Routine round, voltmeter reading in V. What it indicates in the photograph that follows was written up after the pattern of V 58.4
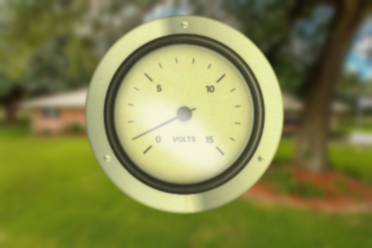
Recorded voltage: V 1
